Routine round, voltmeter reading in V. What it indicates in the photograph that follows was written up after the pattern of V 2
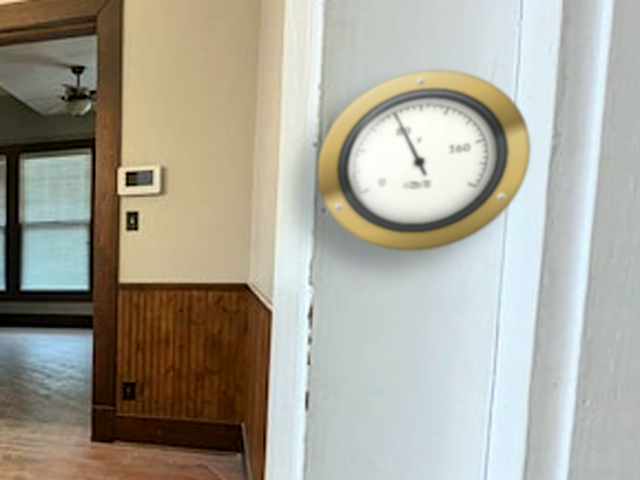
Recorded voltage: V 80
